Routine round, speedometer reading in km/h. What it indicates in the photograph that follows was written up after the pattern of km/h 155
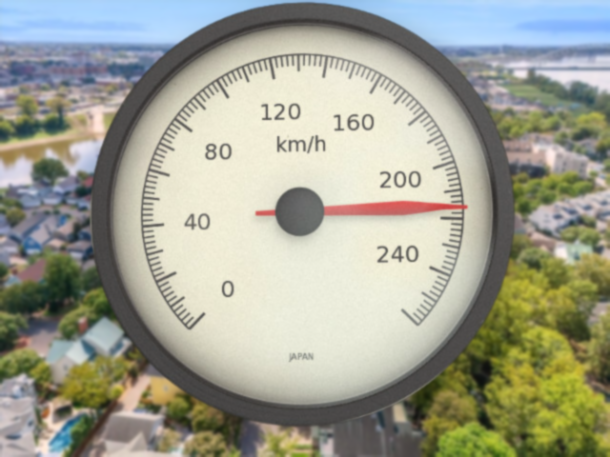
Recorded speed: km/h 216
